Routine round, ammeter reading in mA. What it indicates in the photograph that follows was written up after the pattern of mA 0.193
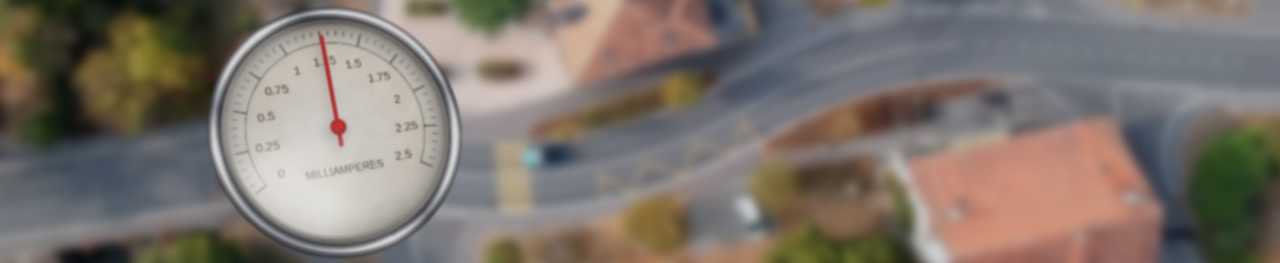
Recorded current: mA 1.25
